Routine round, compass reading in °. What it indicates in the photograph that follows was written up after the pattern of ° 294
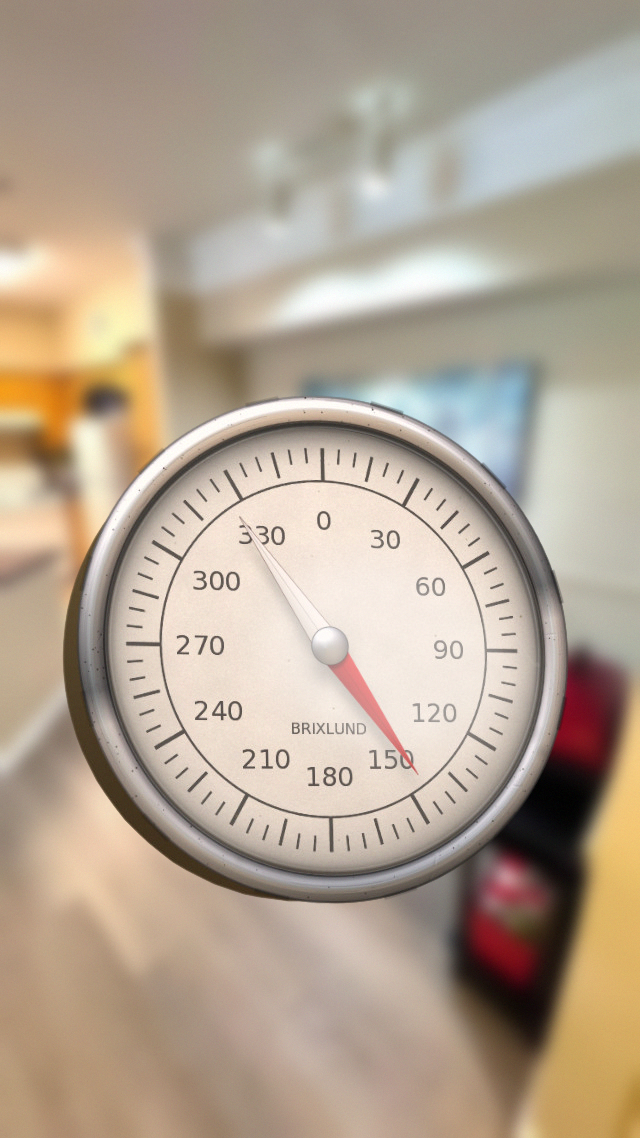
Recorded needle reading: ° 145
